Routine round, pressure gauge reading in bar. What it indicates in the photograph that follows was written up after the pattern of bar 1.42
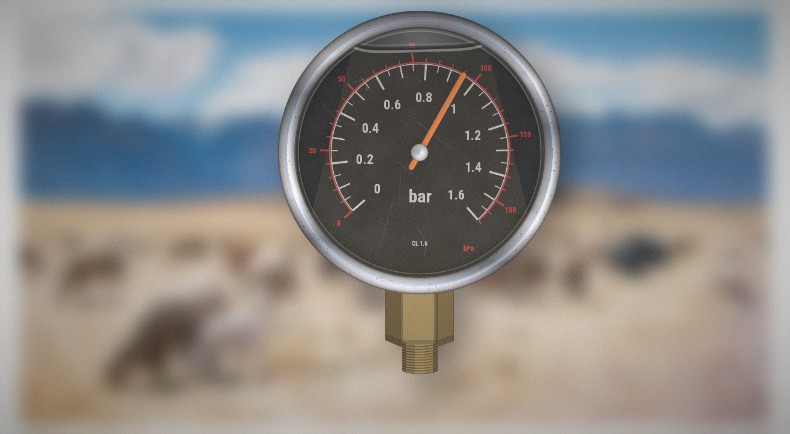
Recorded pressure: bar 0.95
